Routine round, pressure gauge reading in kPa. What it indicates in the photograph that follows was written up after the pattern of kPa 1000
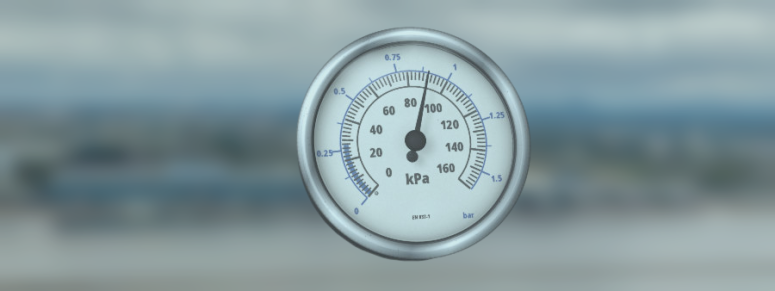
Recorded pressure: kPa 90
